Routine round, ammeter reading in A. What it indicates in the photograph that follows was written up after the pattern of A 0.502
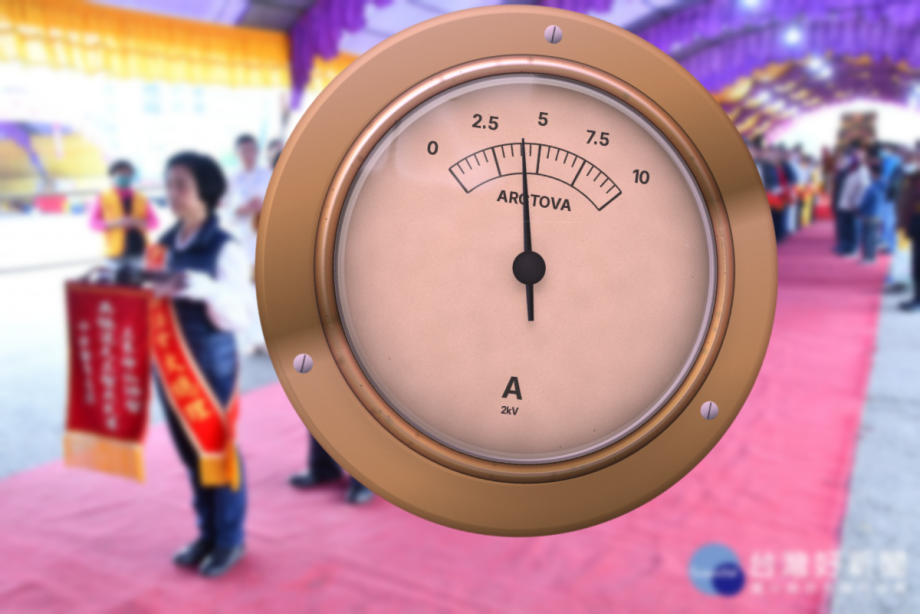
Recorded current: A 4
